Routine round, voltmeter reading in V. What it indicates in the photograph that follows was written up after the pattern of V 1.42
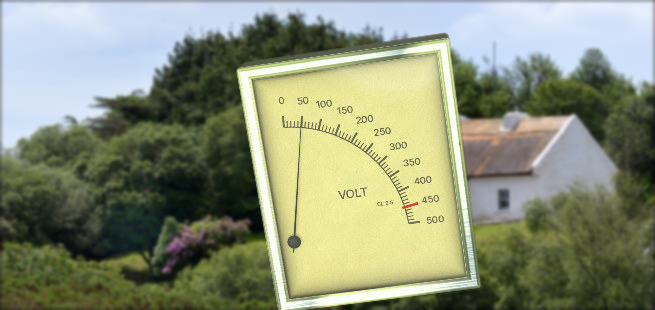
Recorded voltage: V 50
